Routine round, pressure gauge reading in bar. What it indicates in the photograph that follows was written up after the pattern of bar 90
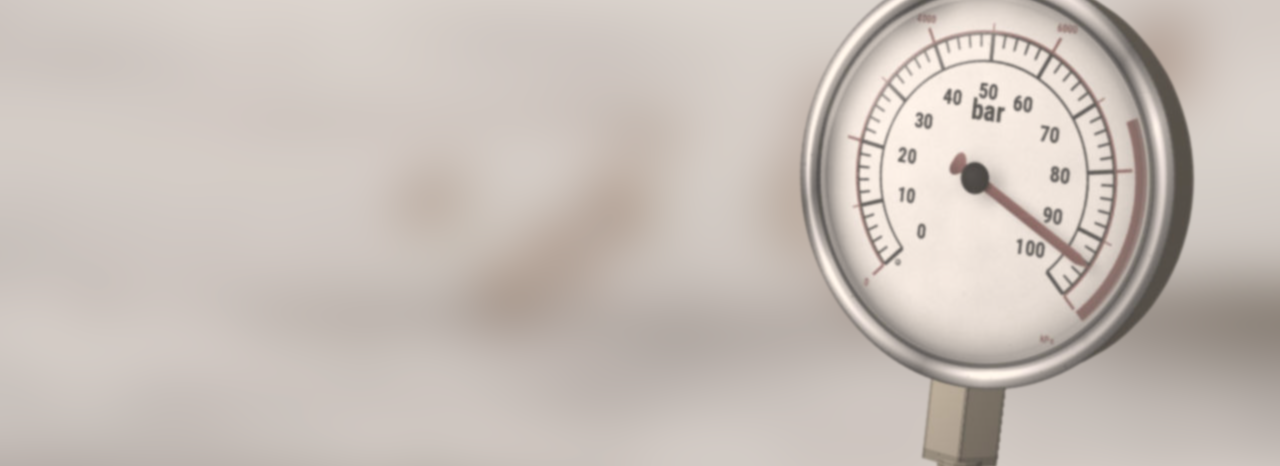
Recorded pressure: bar 94
